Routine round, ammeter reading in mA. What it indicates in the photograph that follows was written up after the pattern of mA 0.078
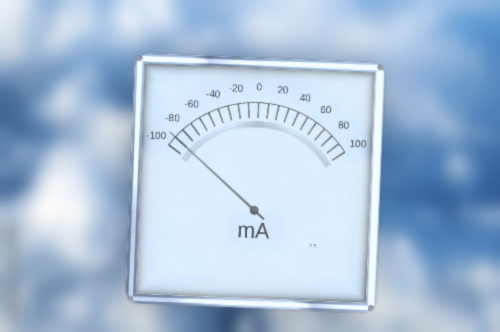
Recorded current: mA -90
